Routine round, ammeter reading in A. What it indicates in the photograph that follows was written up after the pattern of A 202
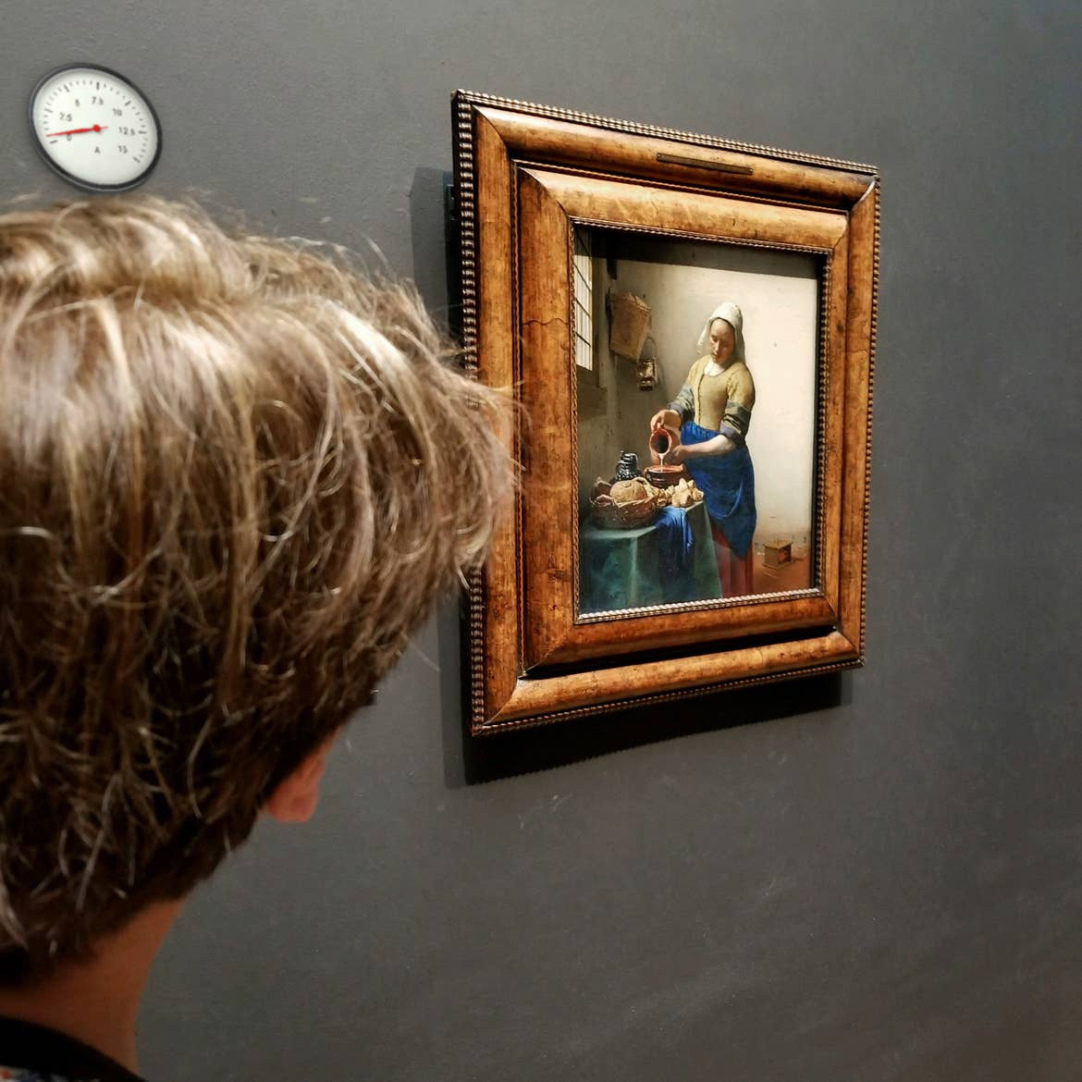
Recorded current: A 0.5
